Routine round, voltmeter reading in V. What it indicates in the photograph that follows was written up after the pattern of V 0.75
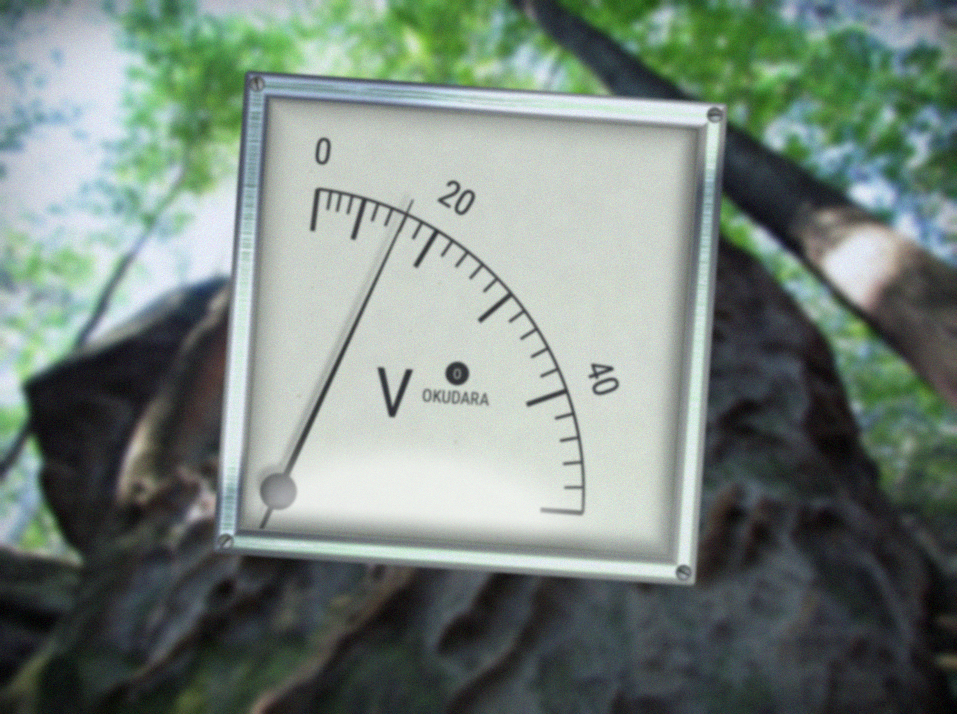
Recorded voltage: V 16
